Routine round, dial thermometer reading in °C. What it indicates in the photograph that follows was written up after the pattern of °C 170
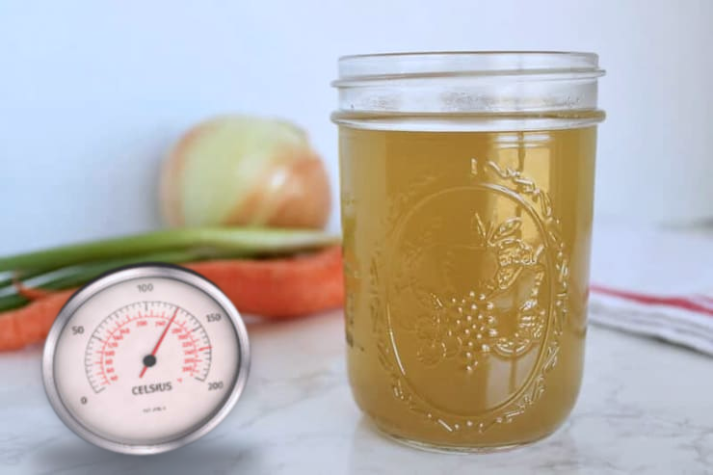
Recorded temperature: °C 125
